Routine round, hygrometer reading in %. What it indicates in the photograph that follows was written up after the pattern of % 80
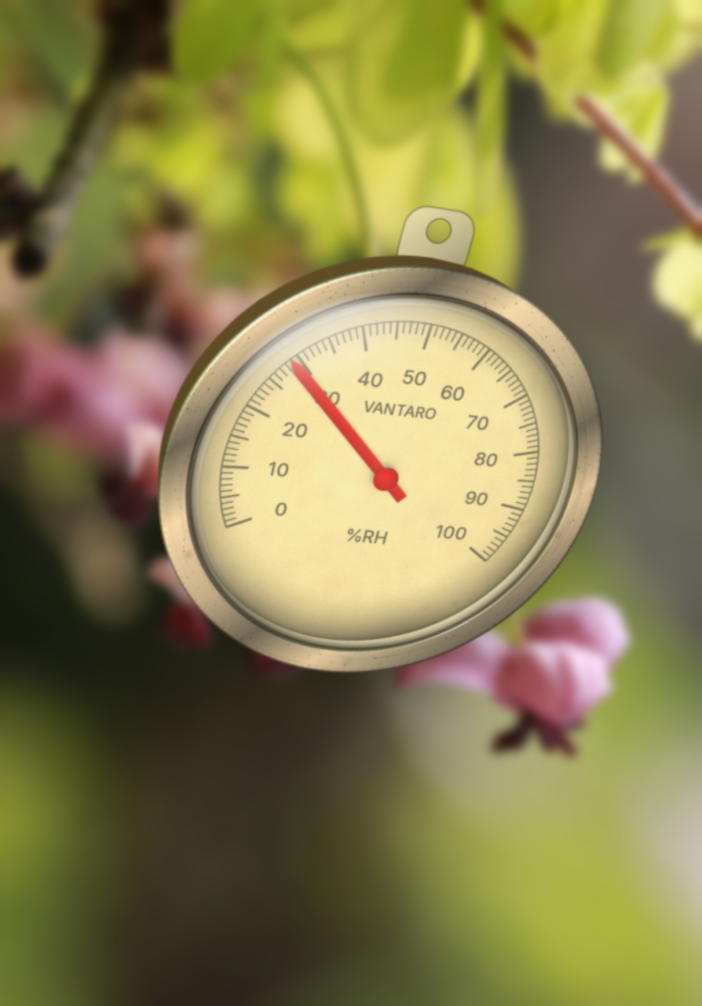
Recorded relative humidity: % 29
